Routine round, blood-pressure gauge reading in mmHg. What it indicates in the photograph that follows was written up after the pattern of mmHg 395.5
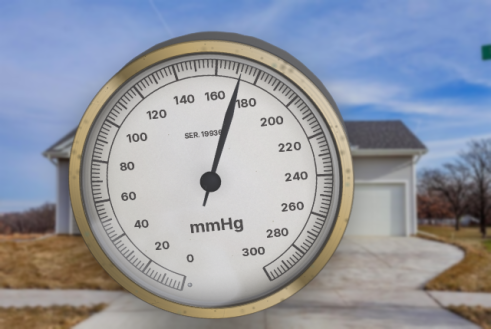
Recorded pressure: mmHg 172
